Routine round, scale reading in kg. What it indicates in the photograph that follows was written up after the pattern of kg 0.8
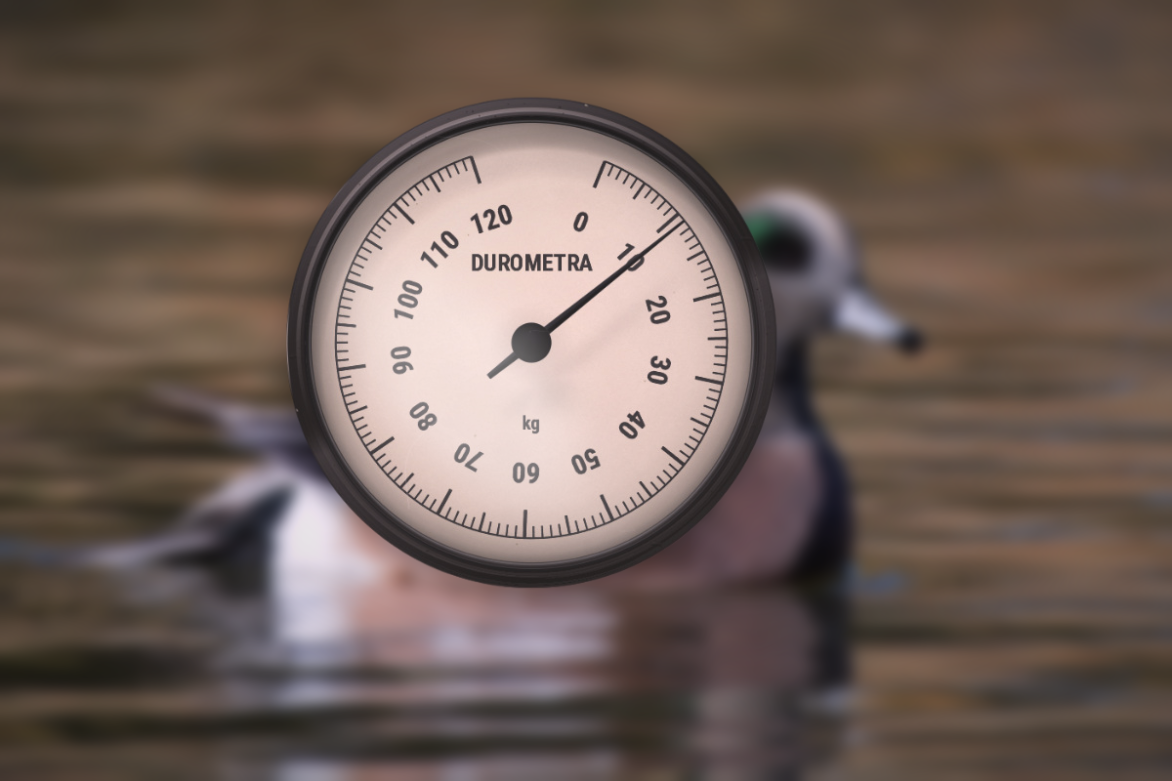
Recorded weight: kg 11
